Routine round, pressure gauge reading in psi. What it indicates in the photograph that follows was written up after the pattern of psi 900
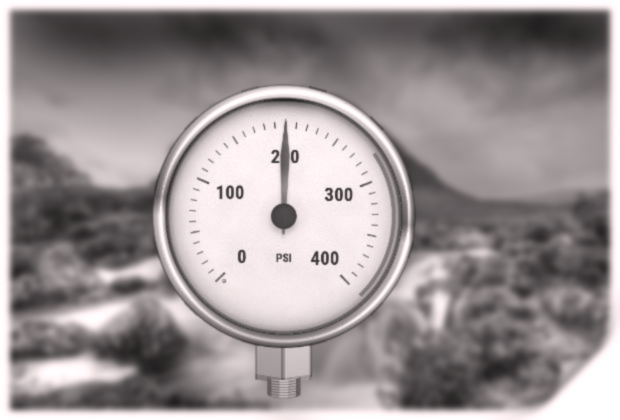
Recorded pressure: psi 200
